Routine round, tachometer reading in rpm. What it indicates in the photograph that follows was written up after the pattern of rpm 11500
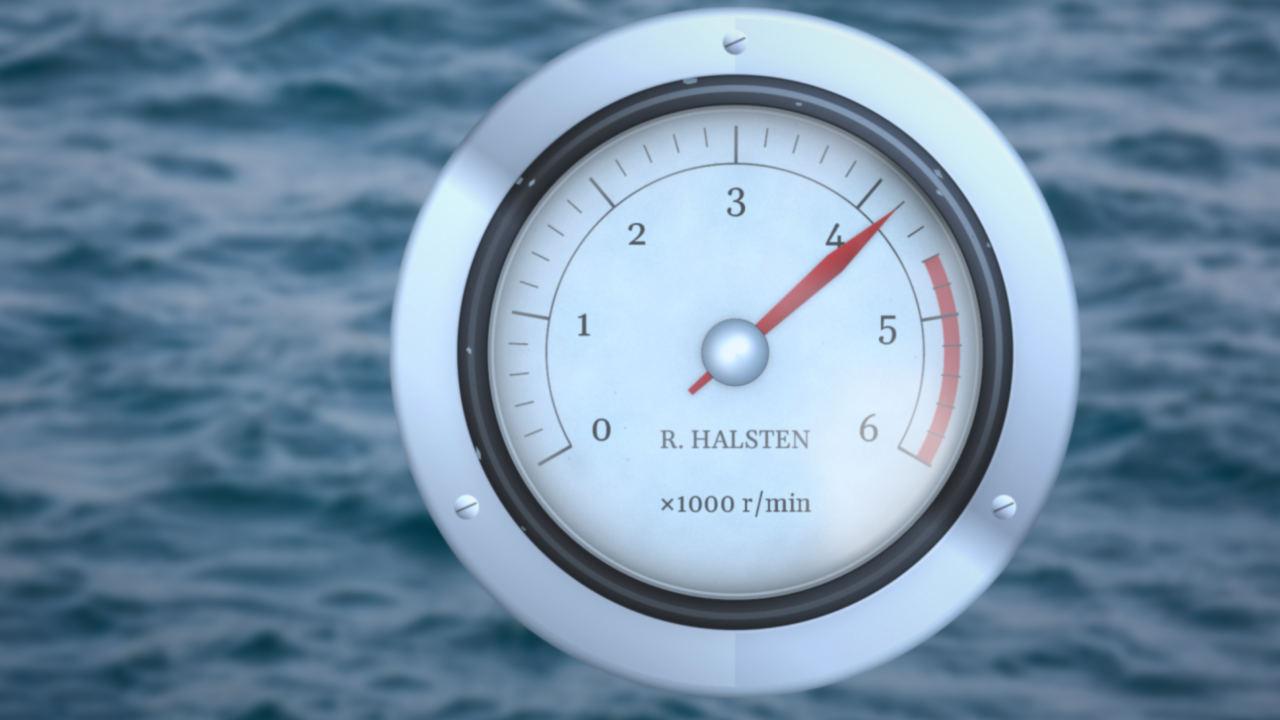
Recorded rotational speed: rpm 4200
